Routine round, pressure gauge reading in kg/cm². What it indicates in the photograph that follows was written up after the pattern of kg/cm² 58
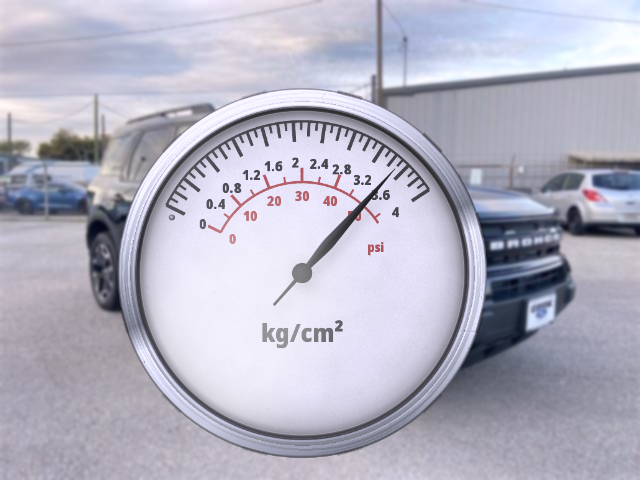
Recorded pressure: kg/cm² 3.5
